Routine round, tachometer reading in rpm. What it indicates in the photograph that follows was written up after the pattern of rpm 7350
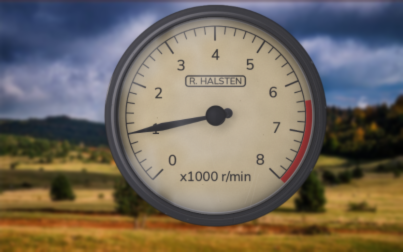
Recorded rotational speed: rpm 1000
